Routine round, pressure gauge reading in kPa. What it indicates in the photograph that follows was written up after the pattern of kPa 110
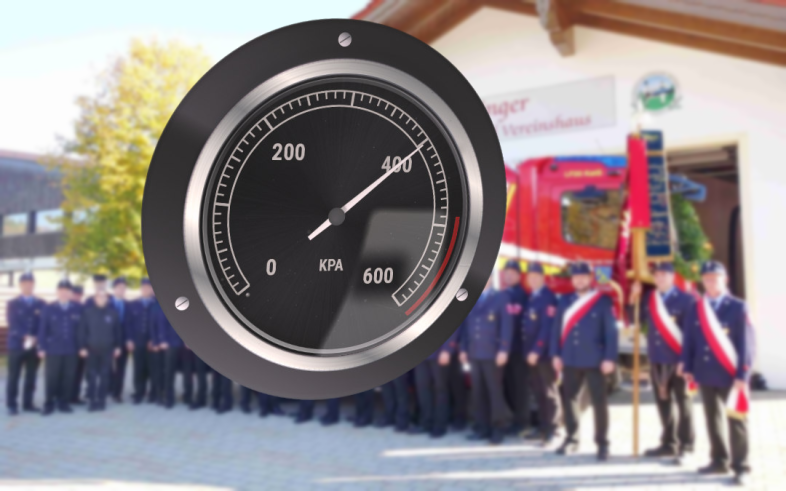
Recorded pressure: kPa 400
